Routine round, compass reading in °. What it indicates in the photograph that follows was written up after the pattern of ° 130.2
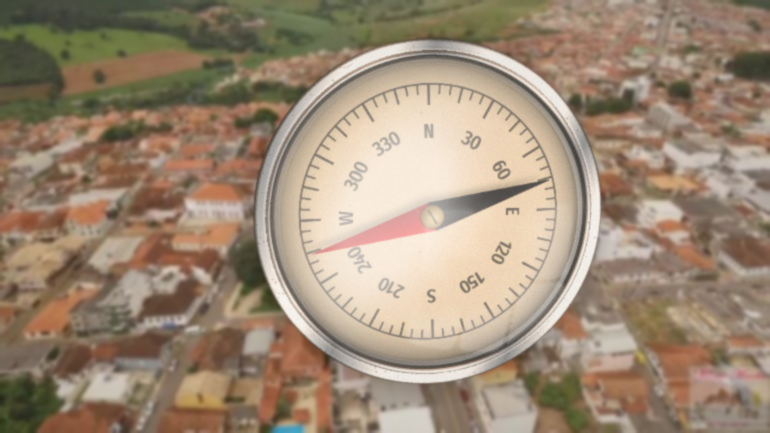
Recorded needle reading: ° 255
